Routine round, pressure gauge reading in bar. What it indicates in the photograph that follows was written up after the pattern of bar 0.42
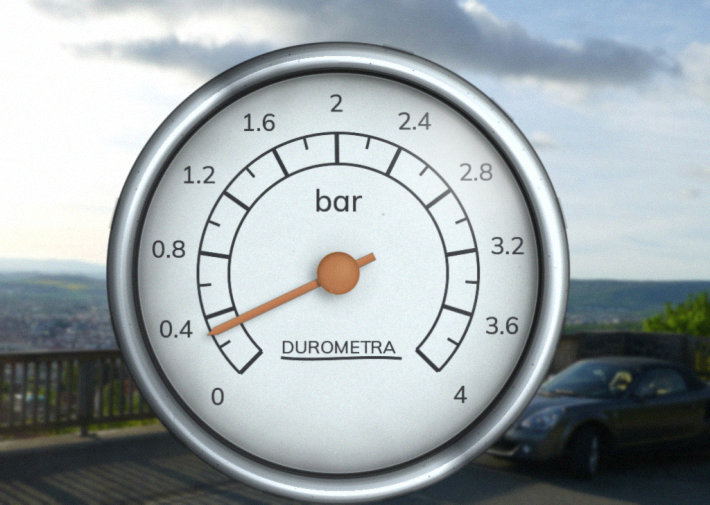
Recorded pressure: bar 0.3
